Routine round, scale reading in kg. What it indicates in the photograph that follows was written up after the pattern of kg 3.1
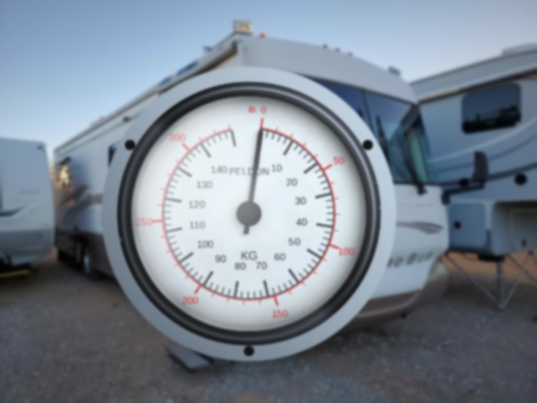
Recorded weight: kg 0
